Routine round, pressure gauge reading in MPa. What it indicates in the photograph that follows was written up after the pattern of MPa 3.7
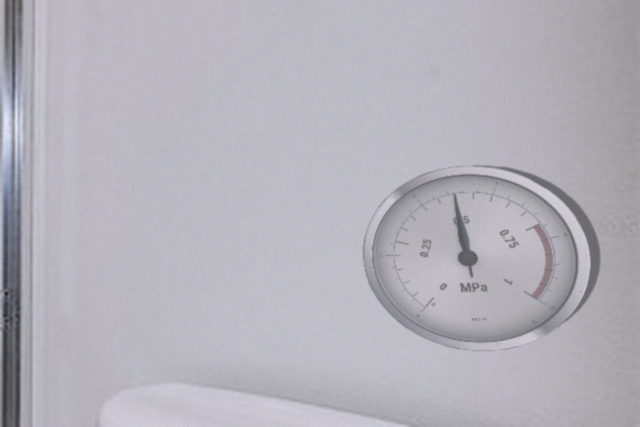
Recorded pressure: MPa 0.5
